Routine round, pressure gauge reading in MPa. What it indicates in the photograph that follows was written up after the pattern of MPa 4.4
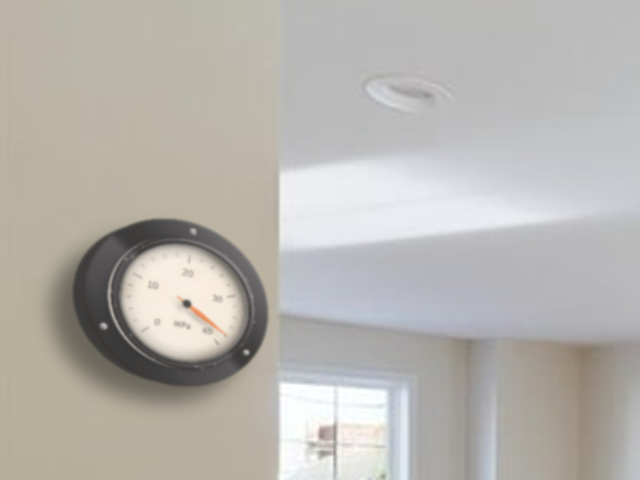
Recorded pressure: MPa 38
